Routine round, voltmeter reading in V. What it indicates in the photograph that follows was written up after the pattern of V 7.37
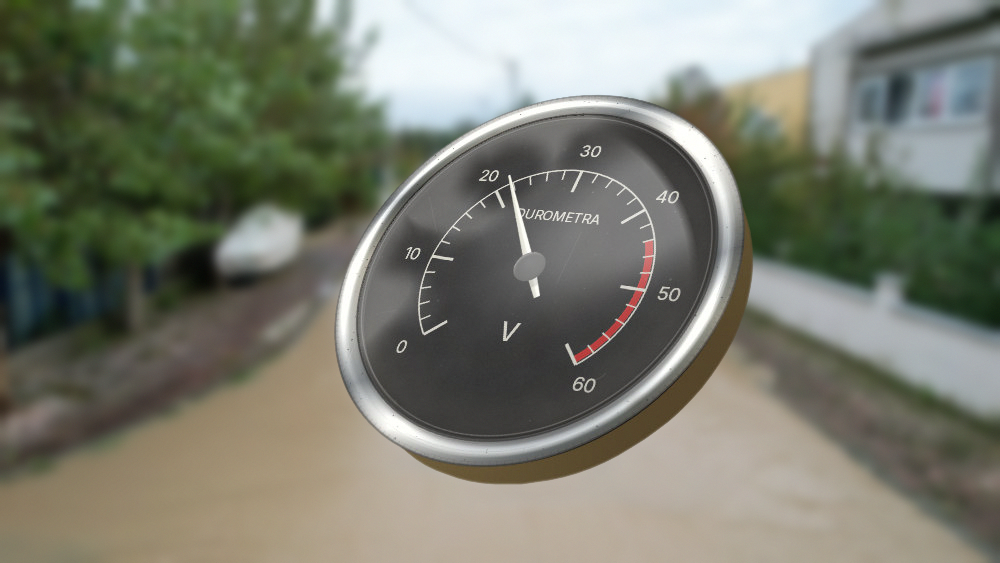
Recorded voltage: V 22
